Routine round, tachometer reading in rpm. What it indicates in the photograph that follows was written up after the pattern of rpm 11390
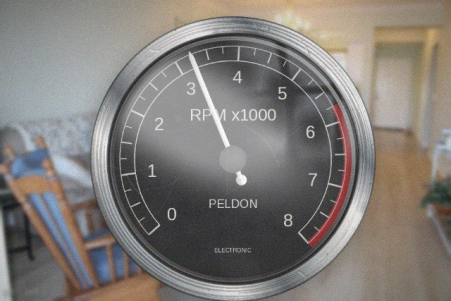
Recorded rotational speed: rpm 3250
